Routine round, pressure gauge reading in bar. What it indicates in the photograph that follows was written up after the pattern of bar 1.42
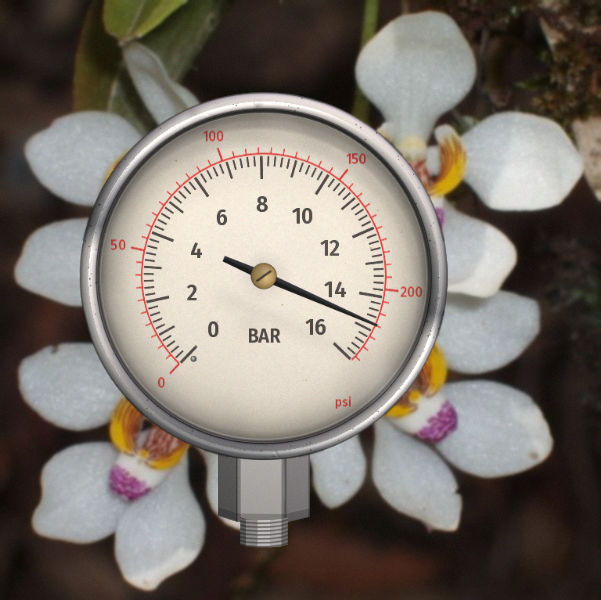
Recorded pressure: bar 14.8
